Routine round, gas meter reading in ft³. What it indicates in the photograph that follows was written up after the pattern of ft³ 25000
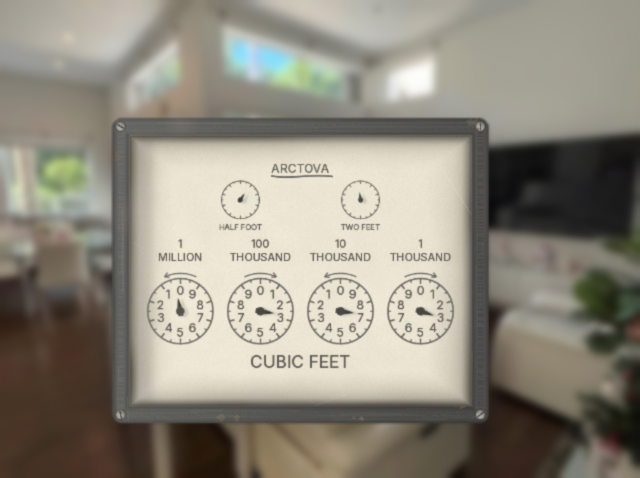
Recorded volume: ft³ 27300
